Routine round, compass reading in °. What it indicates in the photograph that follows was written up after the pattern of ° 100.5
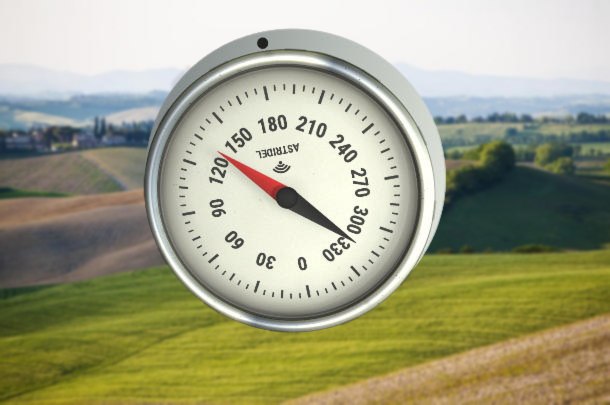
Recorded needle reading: ° 135
